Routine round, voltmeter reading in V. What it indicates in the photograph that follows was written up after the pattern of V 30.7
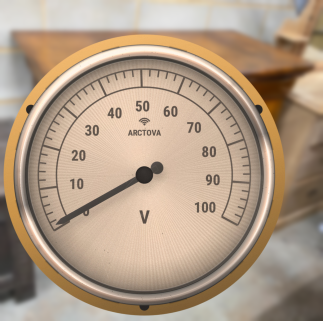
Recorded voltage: V 1
